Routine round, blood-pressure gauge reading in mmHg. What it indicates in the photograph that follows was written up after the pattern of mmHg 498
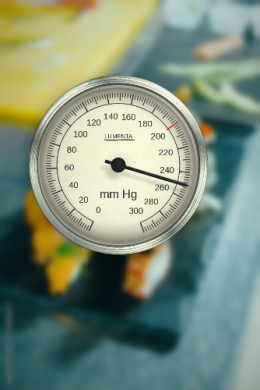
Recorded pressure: mmHg 250
